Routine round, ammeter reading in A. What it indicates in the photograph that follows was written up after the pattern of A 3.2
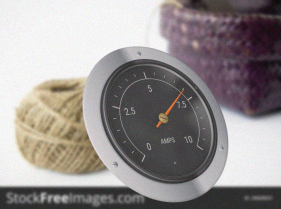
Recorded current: A 7
